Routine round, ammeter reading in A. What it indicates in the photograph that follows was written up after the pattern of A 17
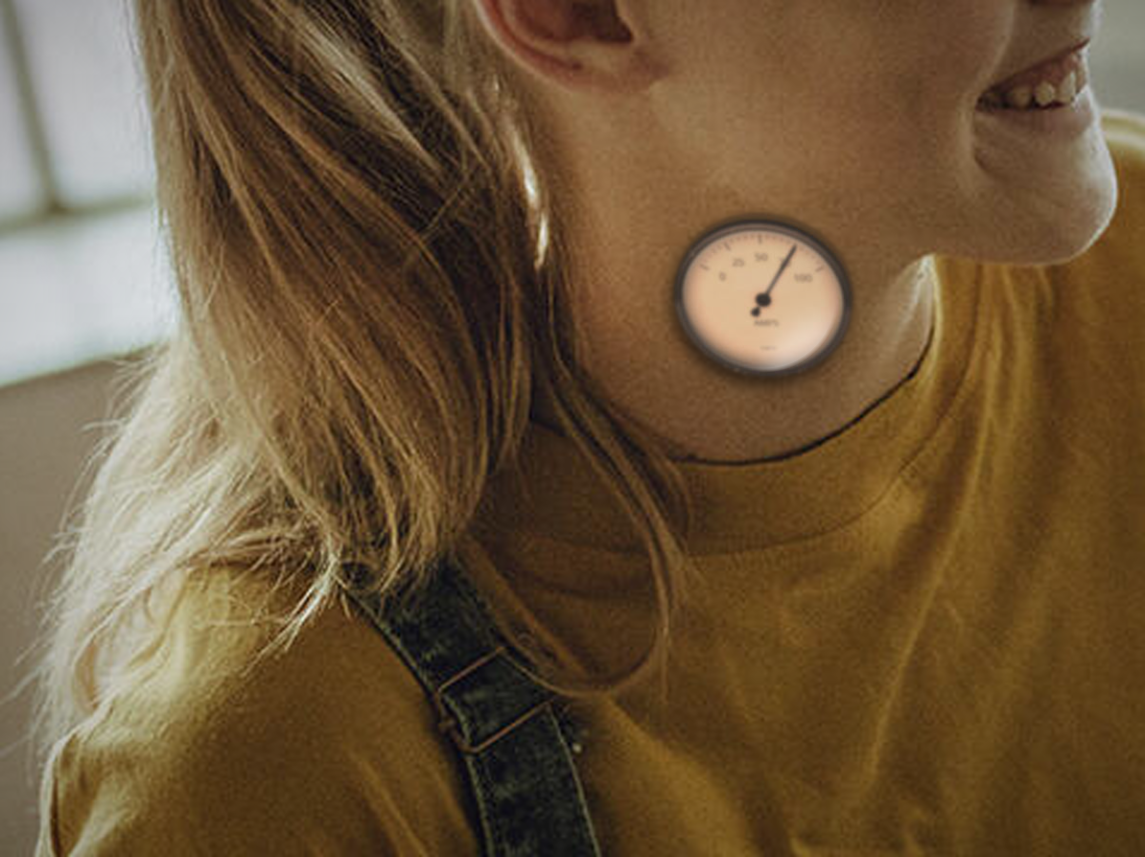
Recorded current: A 75
